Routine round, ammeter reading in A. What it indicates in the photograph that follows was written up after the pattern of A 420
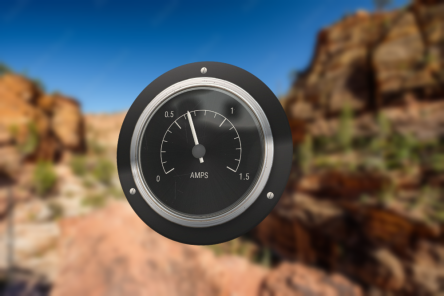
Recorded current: A 0.65
